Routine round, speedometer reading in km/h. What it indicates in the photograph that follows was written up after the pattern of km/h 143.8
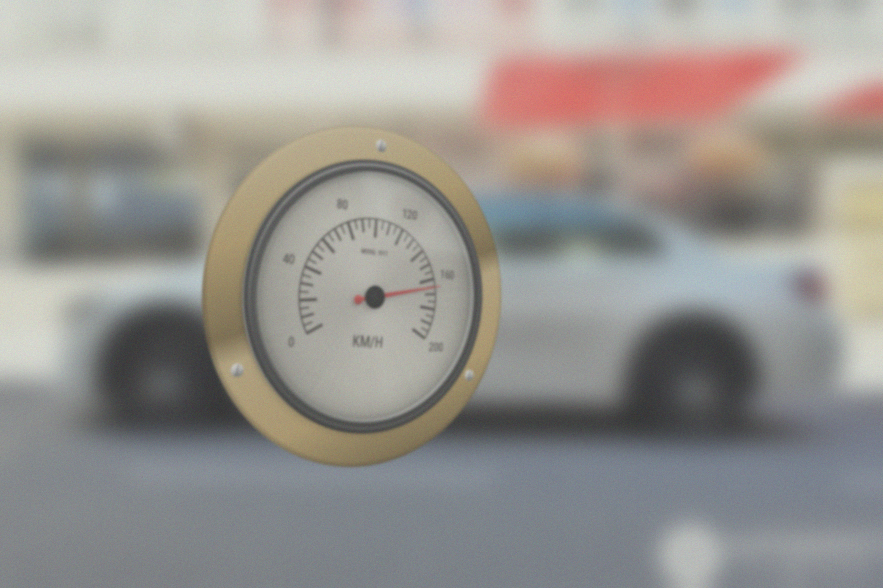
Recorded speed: km/h 165
